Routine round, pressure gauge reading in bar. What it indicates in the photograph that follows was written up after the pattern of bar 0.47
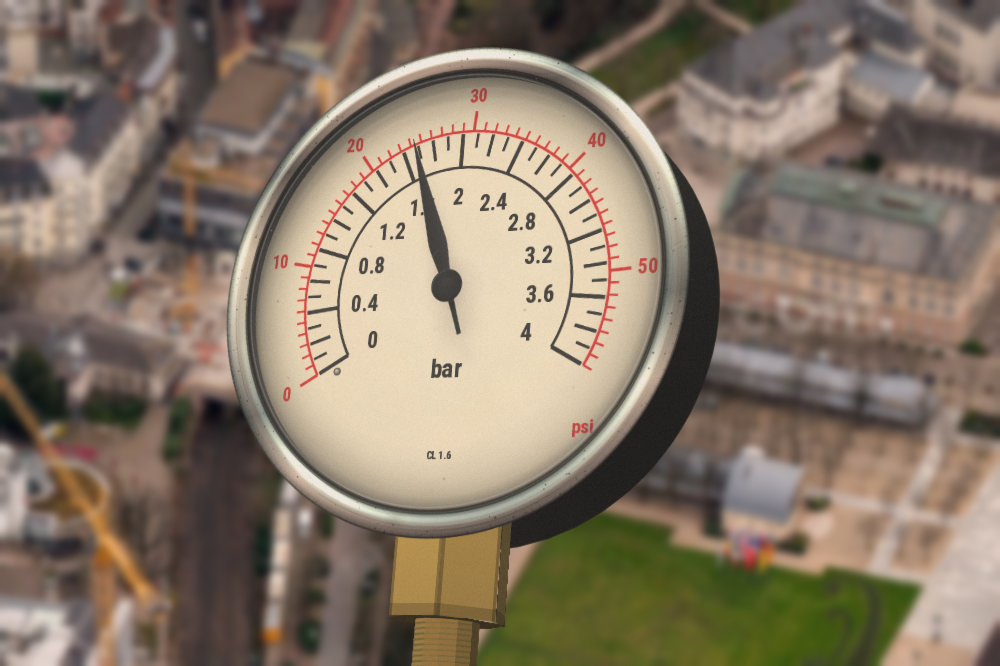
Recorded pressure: bar 1.7
